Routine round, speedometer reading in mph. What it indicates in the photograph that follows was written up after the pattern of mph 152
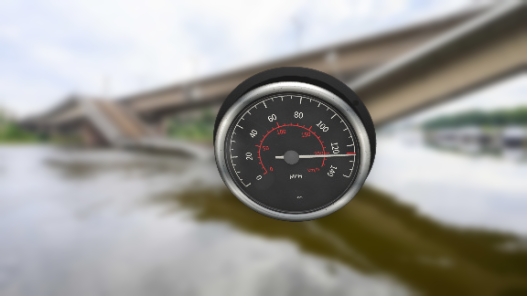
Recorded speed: mph 125
